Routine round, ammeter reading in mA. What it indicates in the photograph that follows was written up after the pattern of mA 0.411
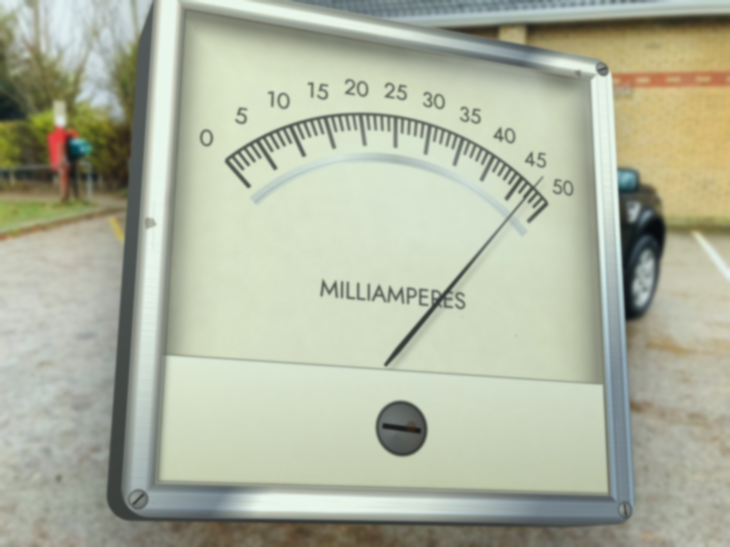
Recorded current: mA 47
